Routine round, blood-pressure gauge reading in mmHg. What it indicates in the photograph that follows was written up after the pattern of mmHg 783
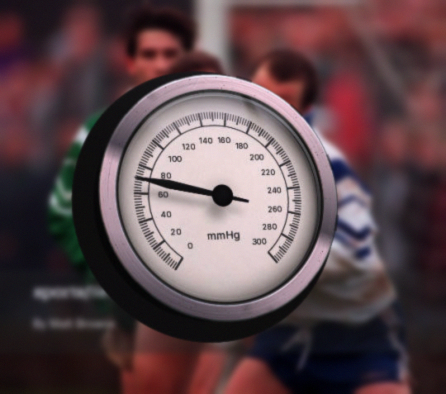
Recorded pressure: mmHg 70
